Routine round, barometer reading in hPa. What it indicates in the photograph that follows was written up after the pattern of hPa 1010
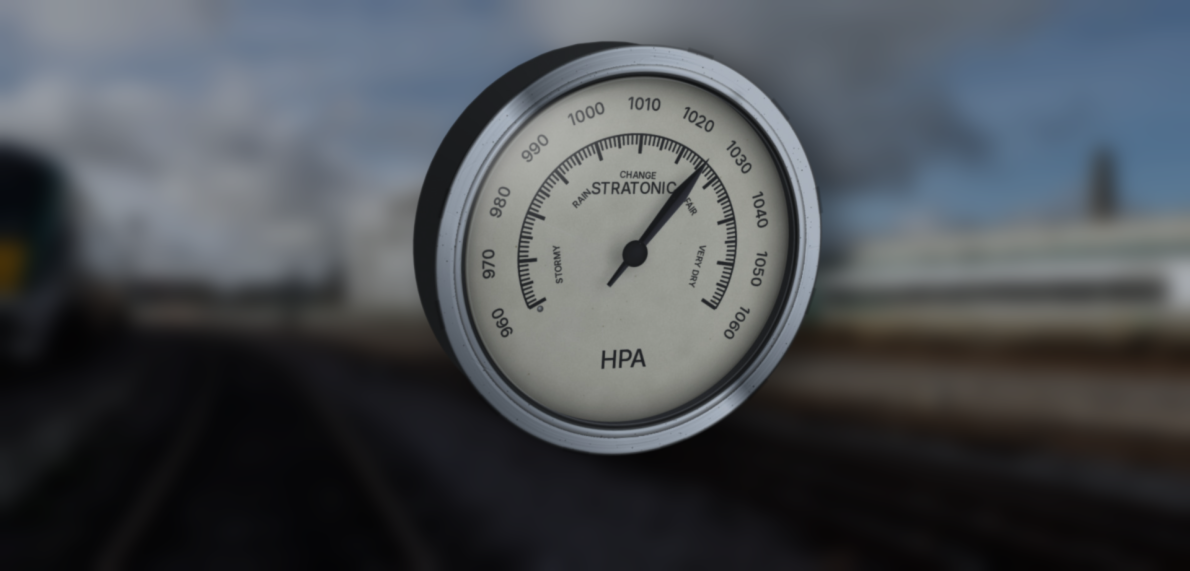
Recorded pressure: hPa 1025
